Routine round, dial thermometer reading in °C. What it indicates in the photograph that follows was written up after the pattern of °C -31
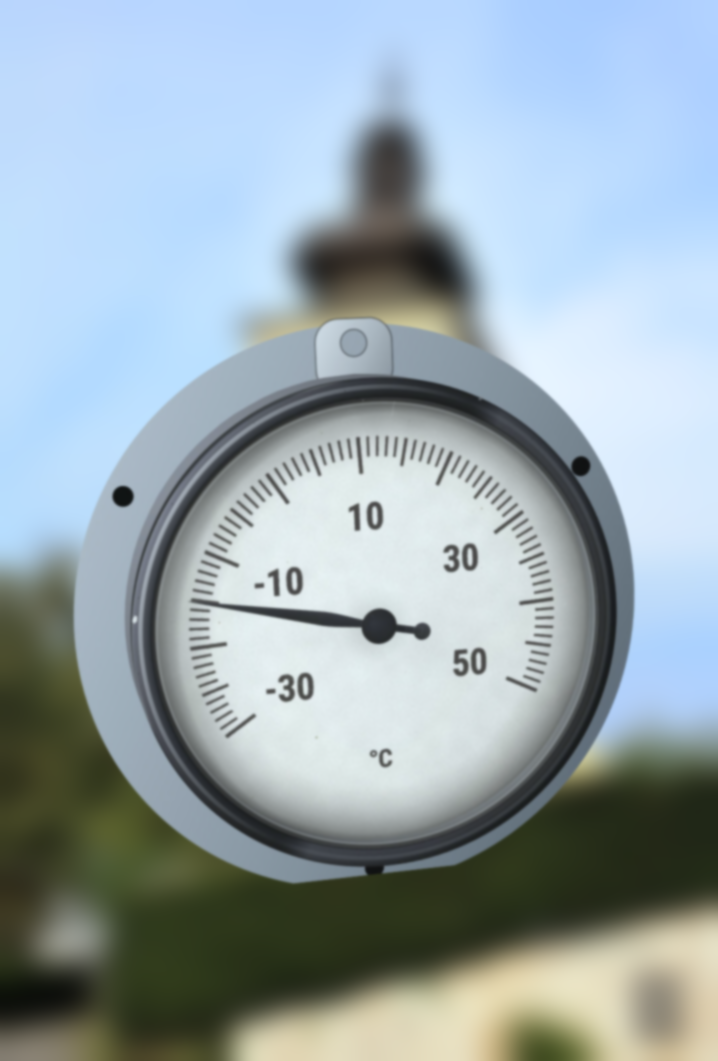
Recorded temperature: °C -15
